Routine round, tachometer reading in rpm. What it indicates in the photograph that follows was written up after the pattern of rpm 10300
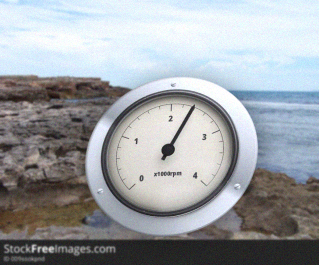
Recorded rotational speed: rpm 2400
